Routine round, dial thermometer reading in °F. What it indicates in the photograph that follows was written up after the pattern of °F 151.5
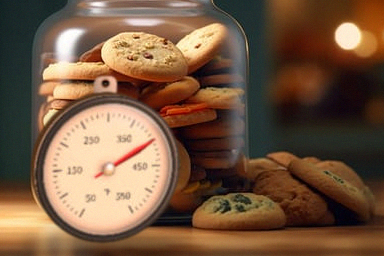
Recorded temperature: °F 400
